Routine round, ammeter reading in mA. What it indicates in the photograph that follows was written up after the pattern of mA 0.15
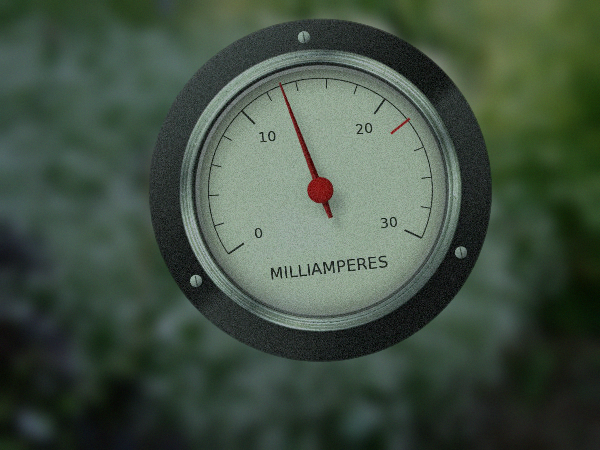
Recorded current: mA 13
